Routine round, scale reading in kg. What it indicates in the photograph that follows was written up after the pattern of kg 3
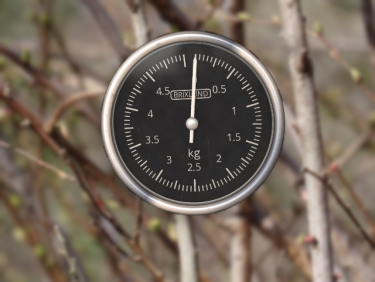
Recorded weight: kg 0
